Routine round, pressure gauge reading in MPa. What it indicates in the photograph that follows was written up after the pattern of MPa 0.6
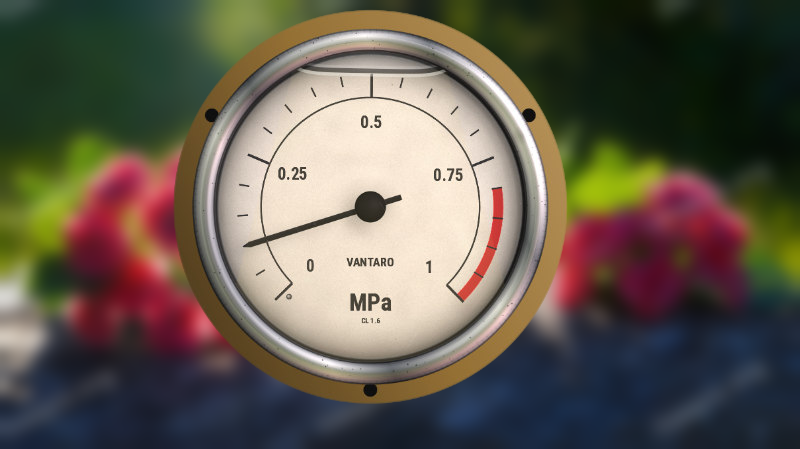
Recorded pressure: MPa 0.1
